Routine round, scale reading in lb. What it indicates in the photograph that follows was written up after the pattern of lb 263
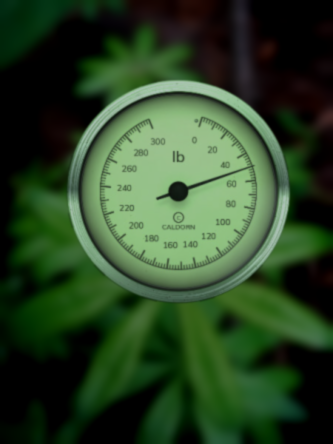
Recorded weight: lb 50
